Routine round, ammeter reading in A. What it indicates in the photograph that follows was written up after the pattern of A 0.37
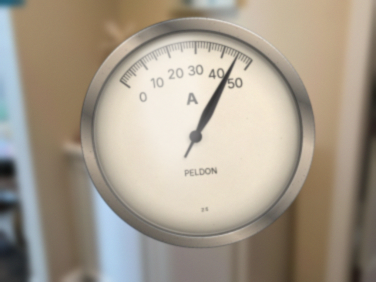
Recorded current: A 45
